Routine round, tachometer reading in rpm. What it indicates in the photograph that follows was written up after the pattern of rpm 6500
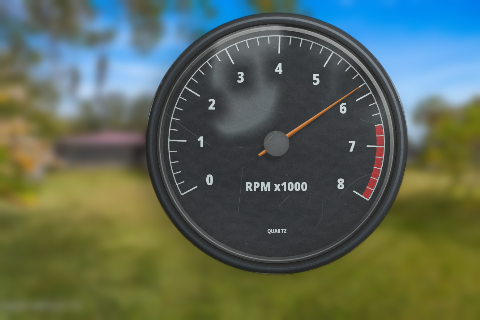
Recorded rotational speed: rpm 5800
